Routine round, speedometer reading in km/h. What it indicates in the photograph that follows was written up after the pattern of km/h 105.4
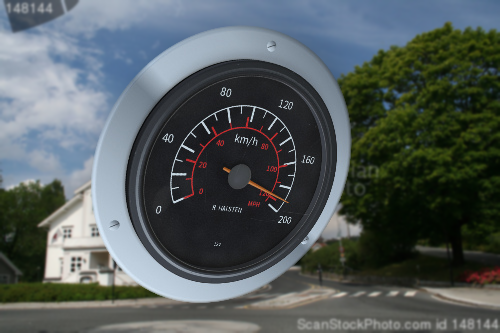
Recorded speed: km/h 190
